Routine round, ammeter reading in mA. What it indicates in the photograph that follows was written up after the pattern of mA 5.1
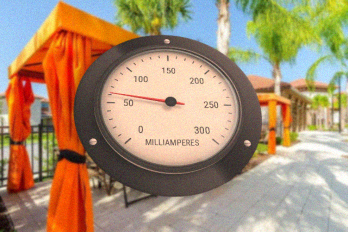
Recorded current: mA 60
